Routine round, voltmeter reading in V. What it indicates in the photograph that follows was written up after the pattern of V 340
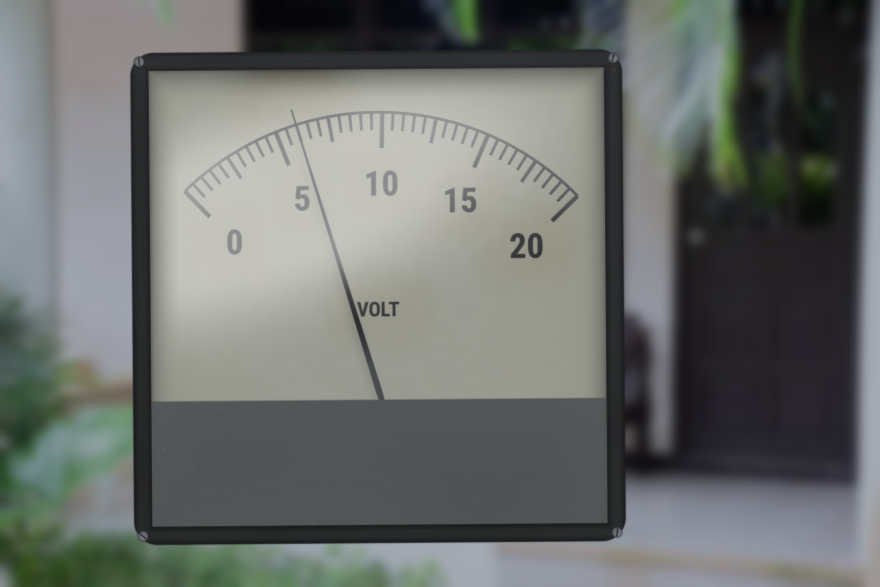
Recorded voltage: V 6
